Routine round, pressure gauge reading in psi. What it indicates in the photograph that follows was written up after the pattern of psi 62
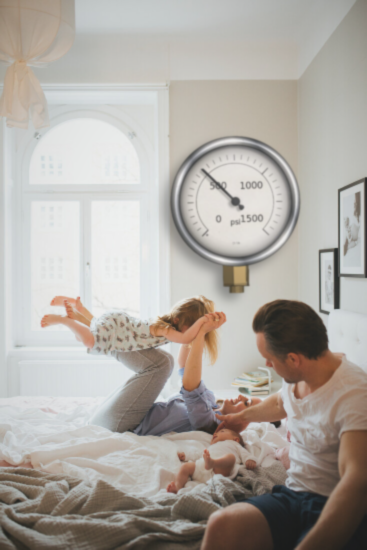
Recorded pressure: psi 500
